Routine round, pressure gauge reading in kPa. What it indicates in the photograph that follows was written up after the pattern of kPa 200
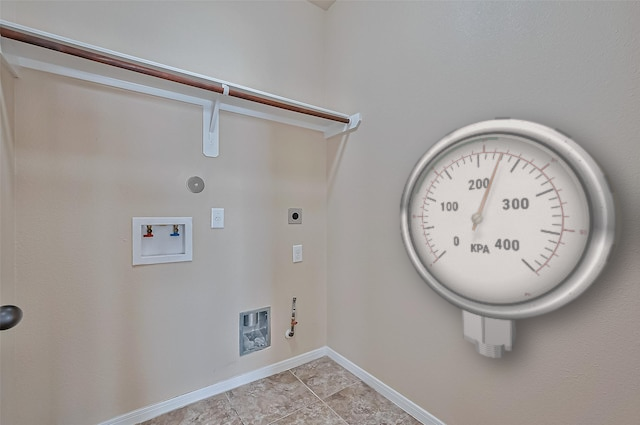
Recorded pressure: kPa 230
